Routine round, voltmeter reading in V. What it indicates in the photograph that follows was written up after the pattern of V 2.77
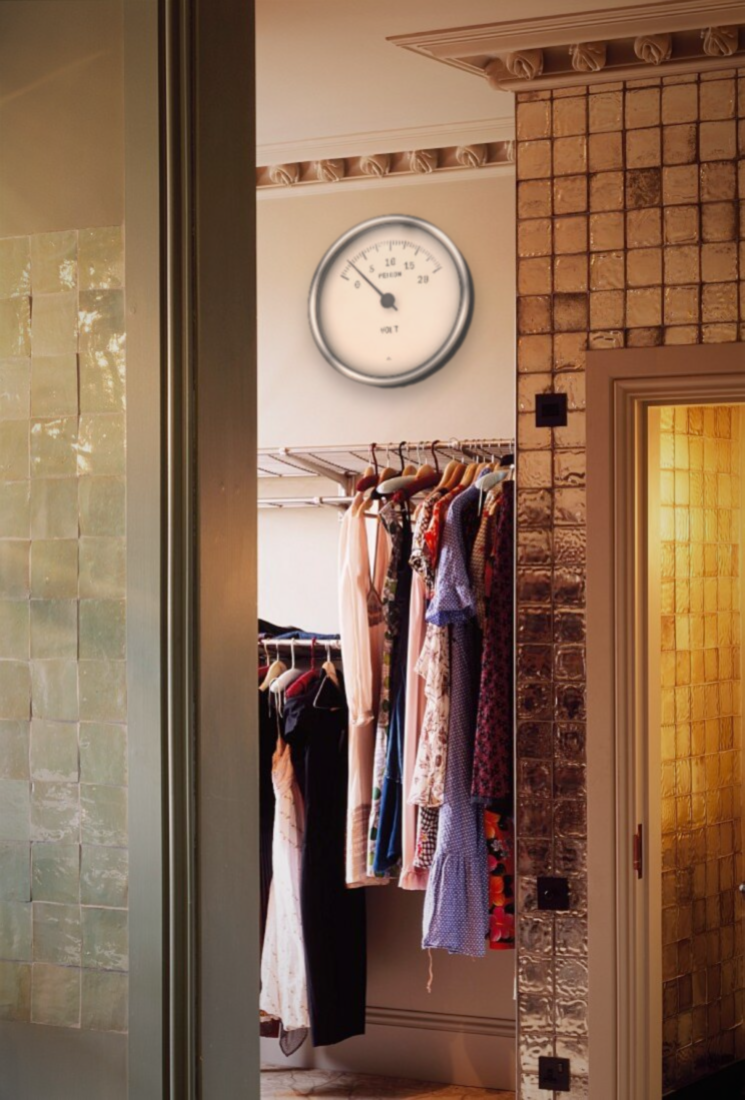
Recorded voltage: V 2.5
